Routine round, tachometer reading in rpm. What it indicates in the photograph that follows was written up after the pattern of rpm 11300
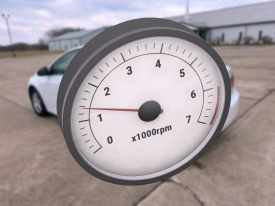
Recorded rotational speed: rpm 1400
